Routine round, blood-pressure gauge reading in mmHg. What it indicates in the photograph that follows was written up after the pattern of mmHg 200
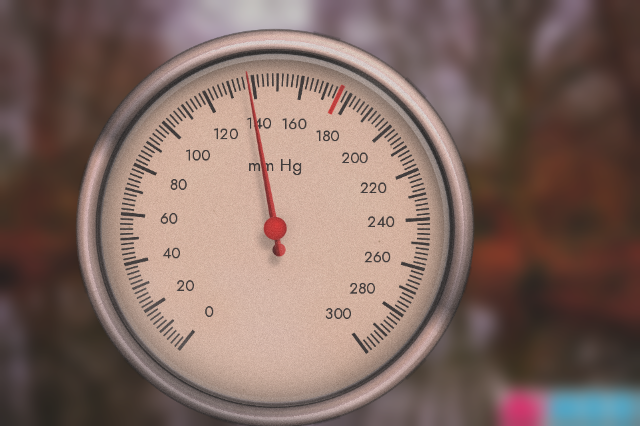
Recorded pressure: mmHg 138
